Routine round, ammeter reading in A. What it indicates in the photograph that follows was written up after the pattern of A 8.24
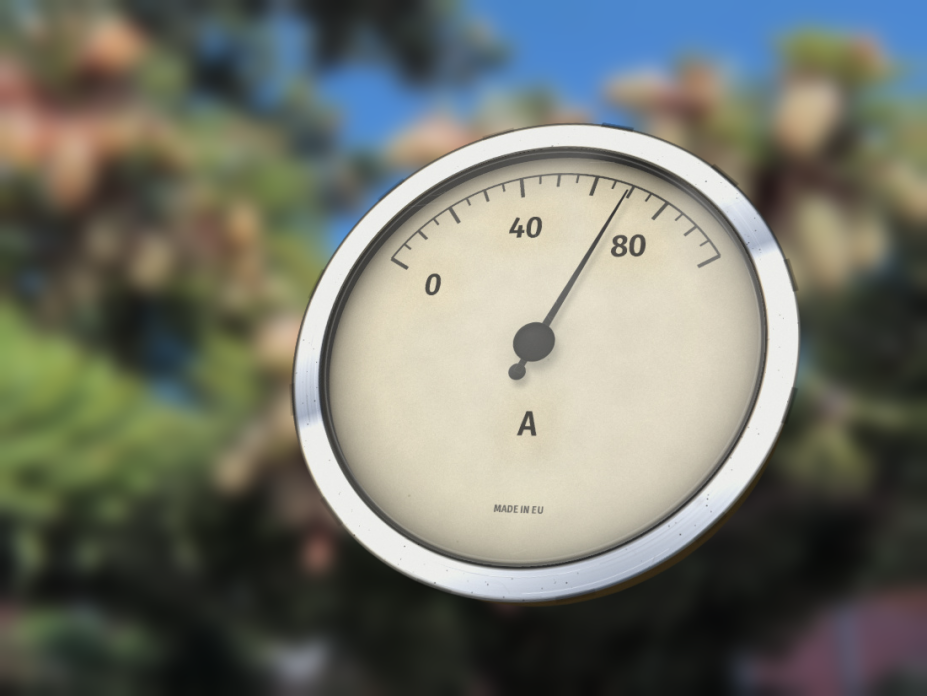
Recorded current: A 70
